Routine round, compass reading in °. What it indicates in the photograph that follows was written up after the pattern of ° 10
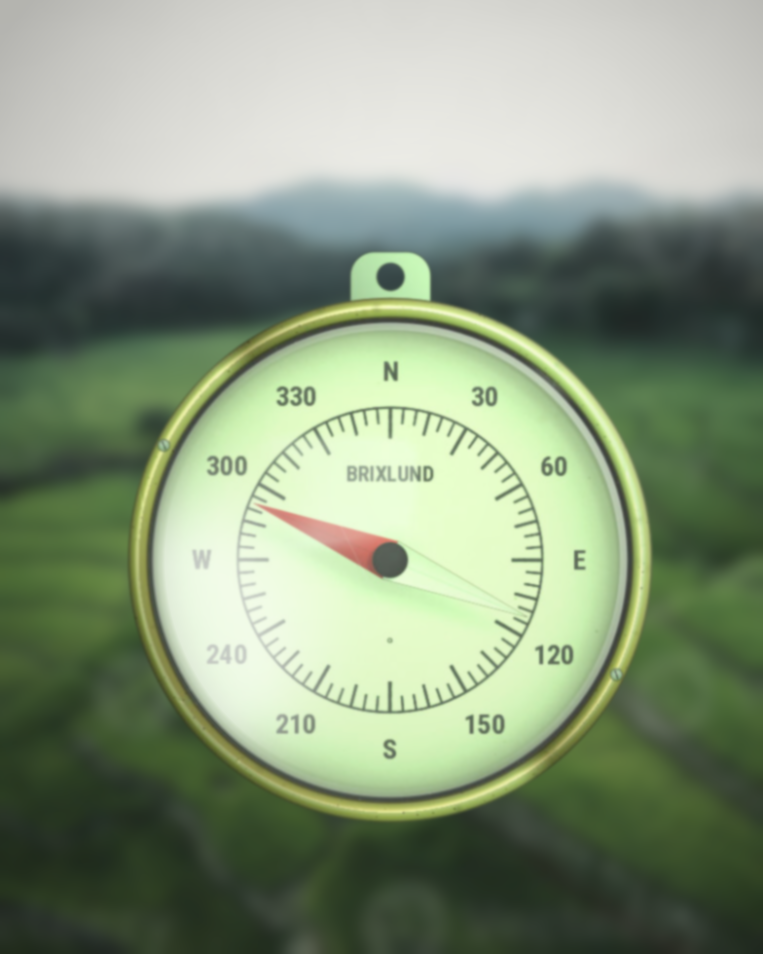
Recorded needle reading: ° 292.5
